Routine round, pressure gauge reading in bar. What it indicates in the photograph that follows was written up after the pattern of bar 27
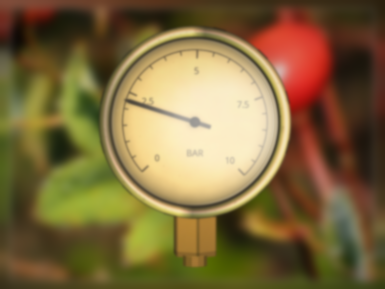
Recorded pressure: bar 2.25
